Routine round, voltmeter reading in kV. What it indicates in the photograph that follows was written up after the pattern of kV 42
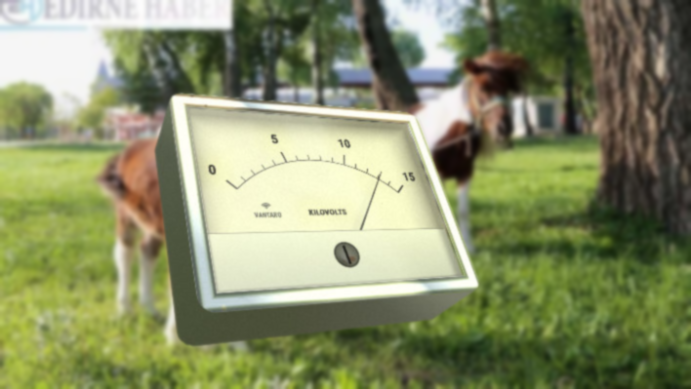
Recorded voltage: kV 13
